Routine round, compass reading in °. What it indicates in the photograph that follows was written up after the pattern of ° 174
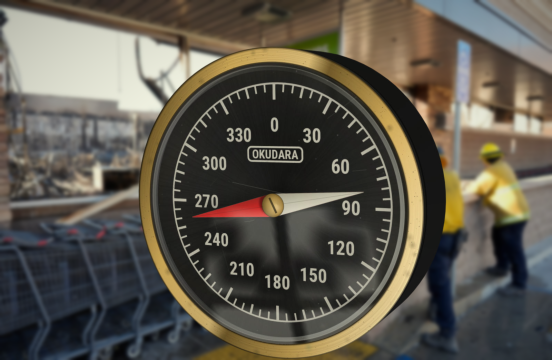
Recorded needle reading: ° 260
